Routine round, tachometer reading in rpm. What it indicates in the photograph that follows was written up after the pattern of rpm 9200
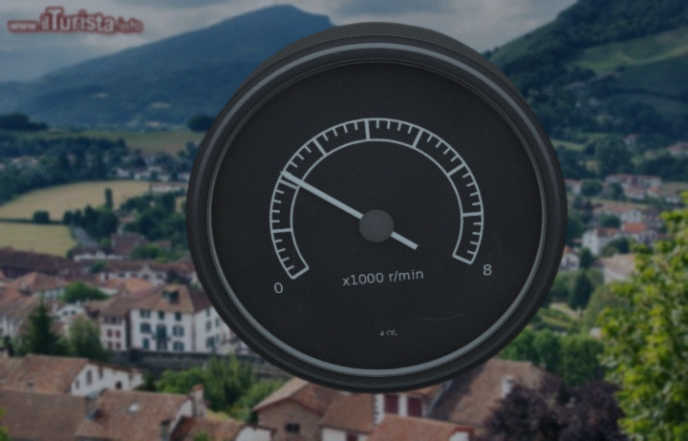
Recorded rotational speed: rpm 2200
